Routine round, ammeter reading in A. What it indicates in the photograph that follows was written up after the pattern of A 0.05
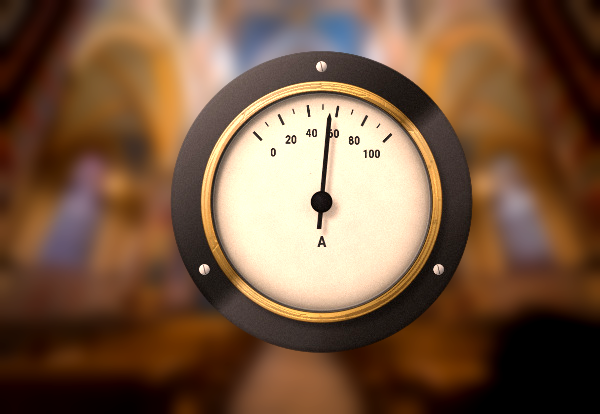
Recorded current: A 55
